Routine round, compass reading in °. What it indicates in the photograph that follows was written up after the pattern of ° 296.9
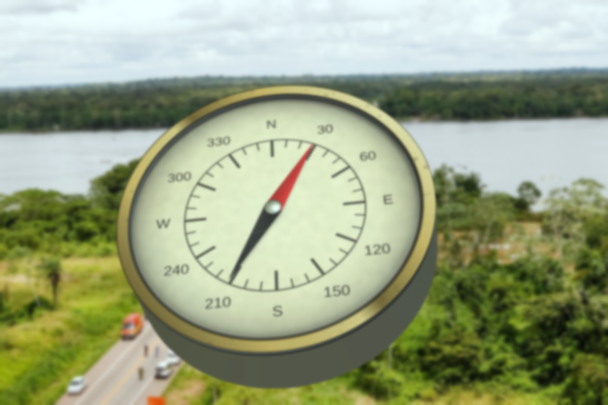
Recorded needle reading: ° 30
